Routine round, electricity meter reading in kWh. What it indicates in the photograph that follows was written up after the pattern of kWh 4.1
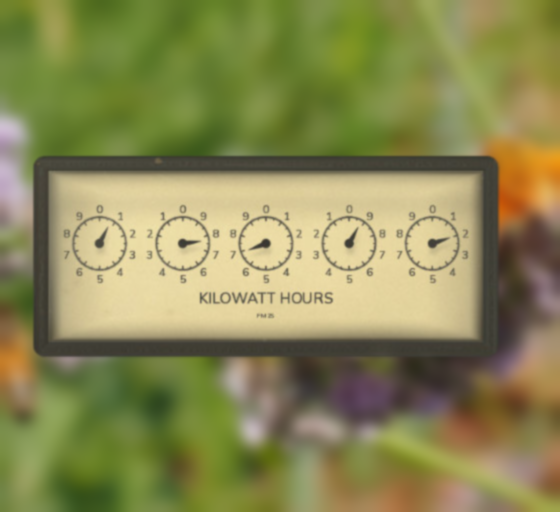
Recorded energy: kWh 7692
